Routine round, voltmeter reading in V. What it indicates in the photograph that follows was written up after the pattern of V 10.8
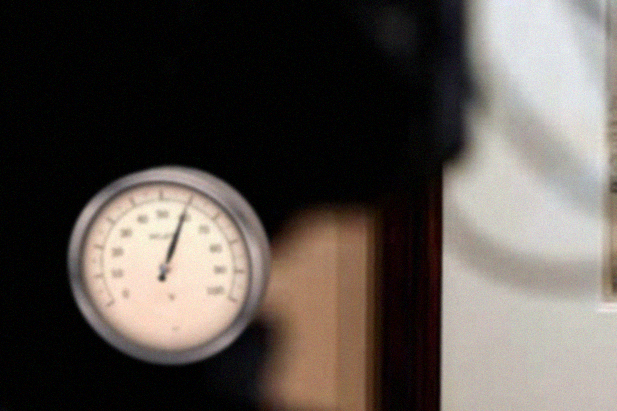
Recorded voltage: V 60
